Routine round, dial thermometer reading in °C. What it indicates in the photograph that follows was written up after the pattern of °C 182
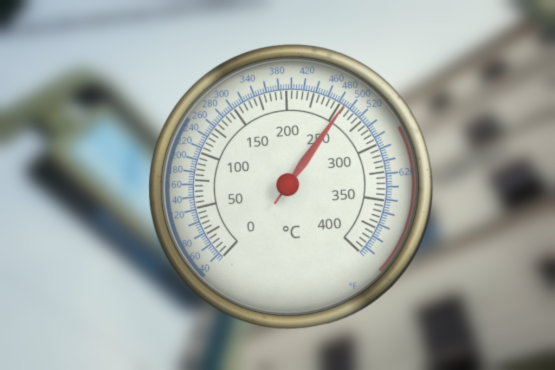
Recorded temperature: °C 255
